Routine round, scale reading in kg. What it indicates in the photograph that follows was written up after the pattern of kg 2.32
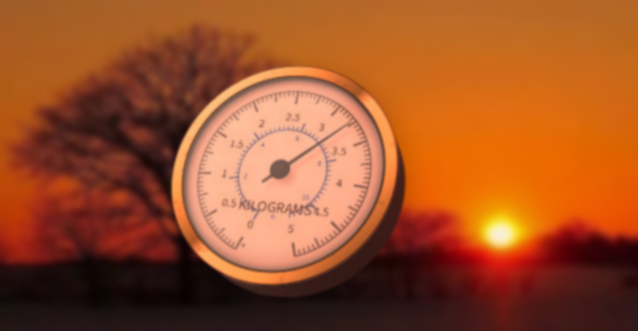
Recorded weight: kg 3.25
